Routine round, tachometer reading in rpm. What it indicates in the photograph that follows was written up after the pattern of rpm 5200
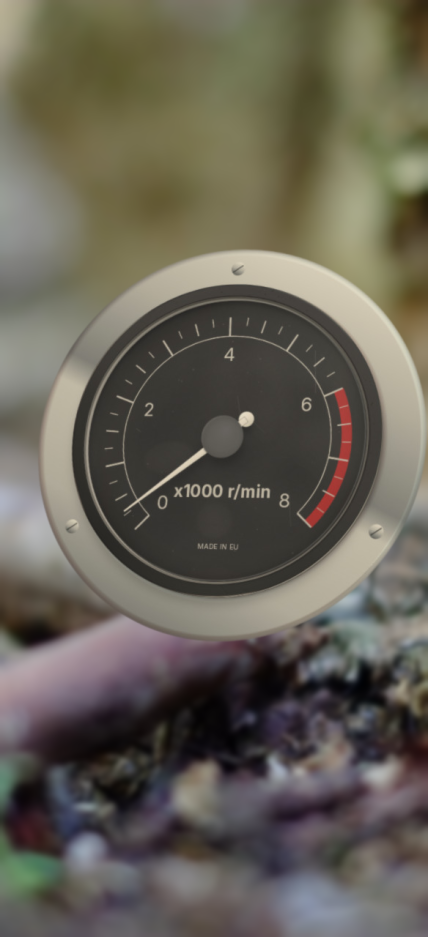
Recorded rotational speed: rpm 250
